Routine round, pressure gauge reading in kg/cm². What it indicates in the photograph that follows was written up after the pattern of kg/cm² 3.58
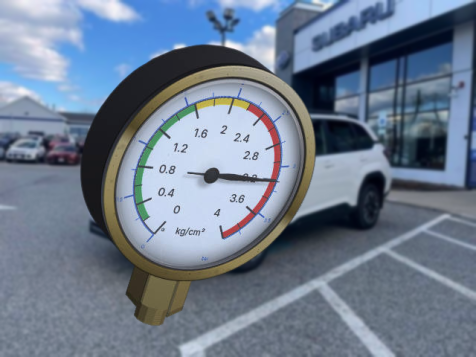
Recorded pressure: kg/cm² 3.2
